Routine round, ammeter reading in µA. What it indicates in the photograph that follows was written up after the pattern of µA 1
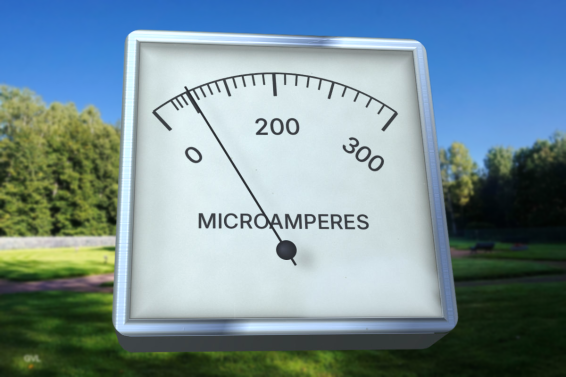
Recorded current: µA 100
